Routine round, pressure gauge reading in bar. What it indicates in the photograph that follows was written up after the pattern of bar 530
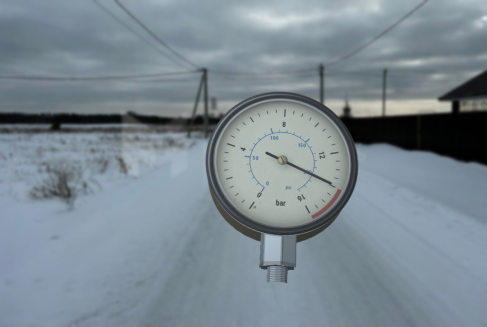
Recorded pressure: bar 14
